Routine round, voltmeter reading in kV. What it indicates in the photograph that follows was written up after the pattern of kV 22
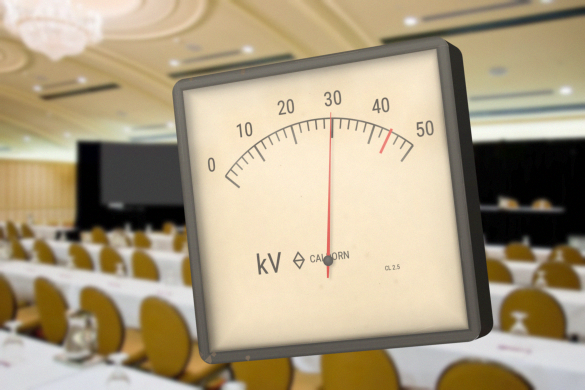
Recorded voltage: kV 30
